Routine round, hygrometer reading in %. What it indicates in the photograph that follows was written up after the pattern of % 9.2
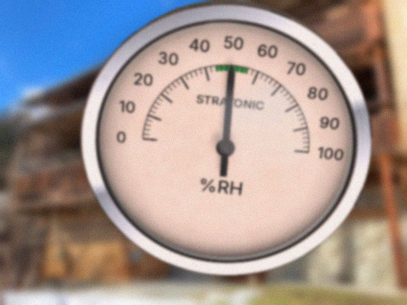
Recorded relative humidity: % 50
